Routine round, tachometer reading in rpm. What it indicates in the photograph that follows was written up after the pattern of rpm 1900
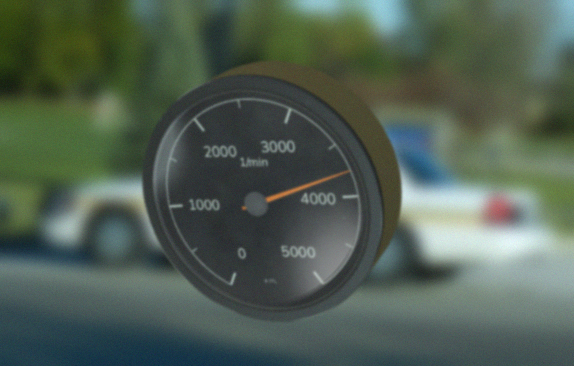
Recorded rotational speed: rpm 3750
